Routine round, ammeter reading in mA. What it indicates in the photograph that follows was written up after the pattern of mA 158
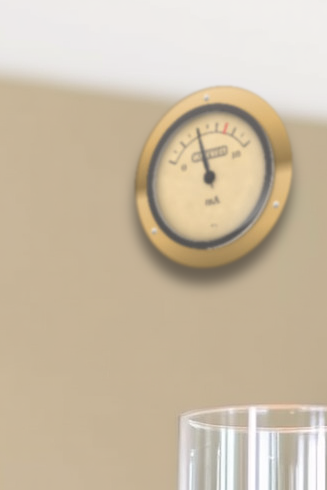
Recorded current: mA 4
